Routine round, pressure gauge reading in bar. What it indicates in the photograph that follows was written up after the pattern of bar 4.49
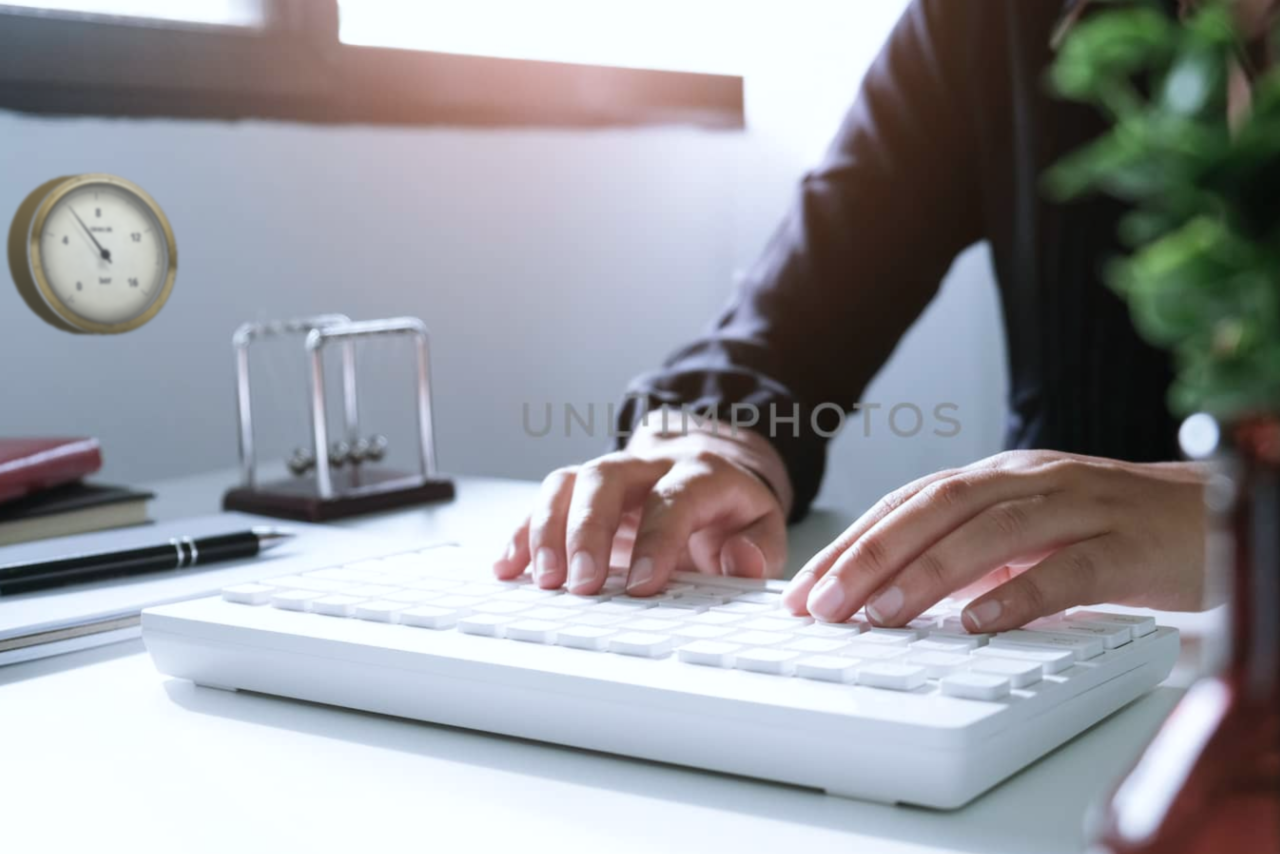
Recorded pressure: bar 6
